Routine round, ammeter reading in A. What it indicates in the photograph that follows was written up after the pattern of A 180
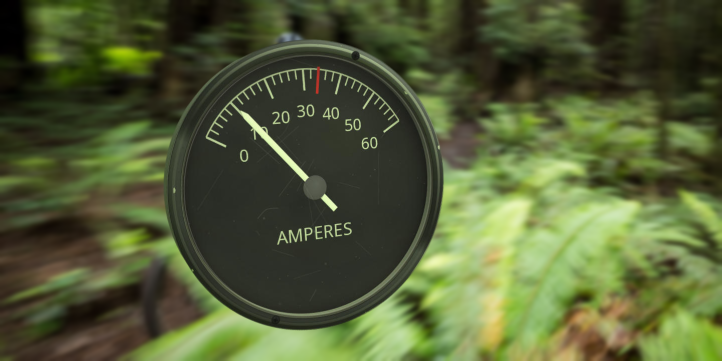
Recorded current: A 10
